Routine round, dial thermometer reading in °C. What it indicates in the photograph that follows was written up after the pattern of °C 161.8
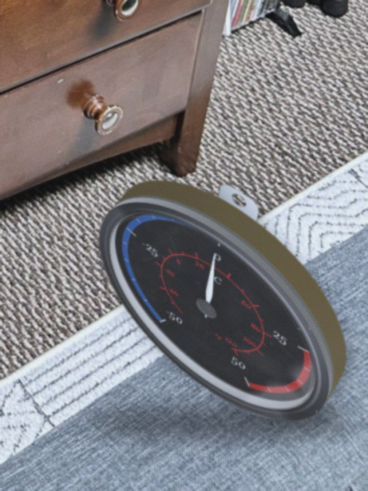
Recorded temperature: °C 0
